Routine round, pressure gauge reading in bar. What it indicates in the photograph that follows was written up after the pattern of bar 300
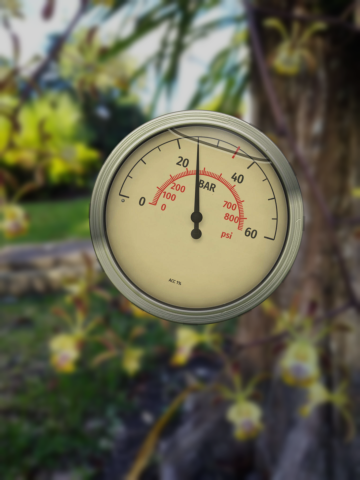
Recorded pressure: bar 25
